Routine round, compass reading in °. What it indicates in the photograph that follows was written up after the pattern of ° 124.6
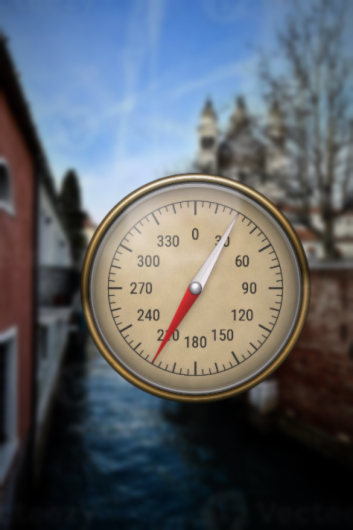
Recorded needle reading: ° 210
